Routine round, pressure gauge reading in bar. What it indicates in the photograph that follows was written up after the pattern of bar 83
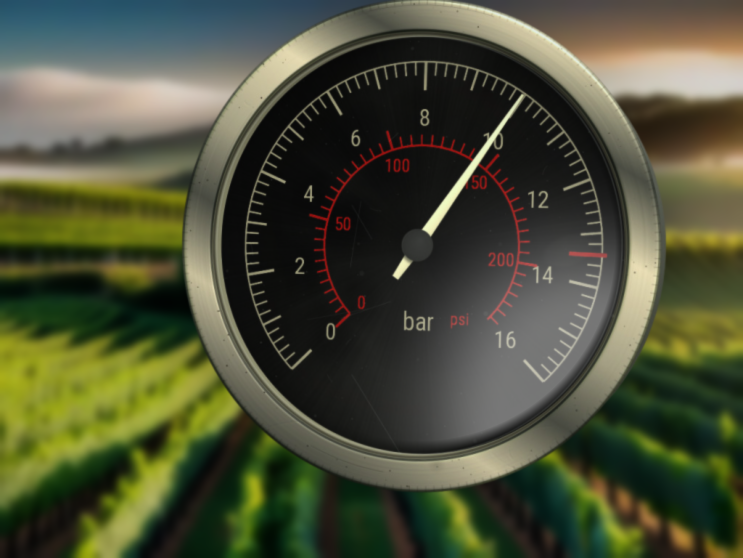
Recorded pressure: bar 10
